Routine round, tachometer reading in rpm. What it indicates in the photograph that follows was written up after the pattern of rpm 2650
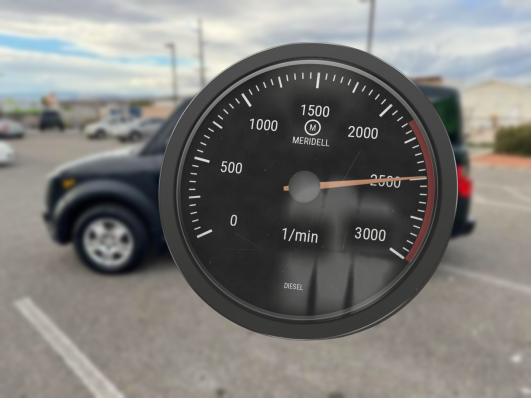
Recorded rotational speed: rpm 2500
